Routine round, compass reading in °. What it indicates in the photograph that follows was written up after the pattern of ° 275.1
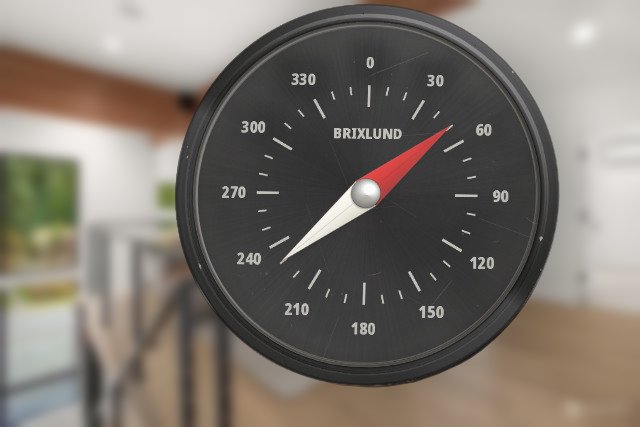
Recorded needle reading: ° 50
